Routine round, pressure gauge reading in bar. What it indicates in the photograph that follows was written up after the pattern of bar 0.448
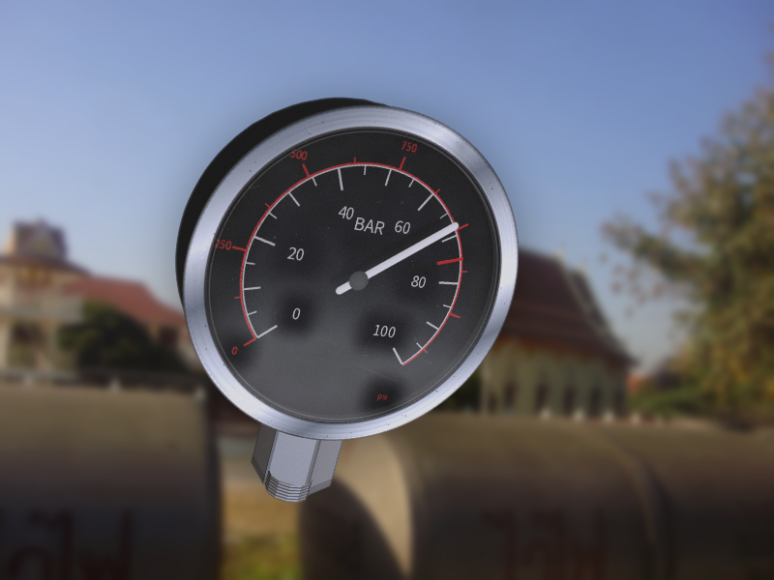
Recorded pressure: bar 67.5
